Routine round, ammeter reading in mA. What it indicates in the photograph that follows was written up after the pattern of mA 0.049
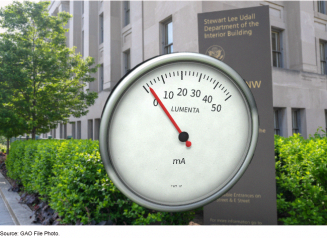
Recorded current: mA 2
